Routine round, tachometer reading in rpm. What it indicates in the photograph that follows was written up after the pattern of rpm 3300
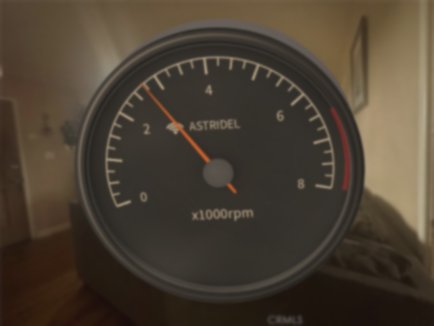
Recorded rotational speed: rpm 2750
